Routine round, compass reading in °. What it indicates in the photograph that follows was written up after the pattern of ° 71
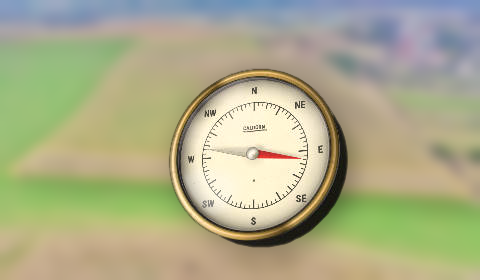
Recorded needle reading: ° 100
